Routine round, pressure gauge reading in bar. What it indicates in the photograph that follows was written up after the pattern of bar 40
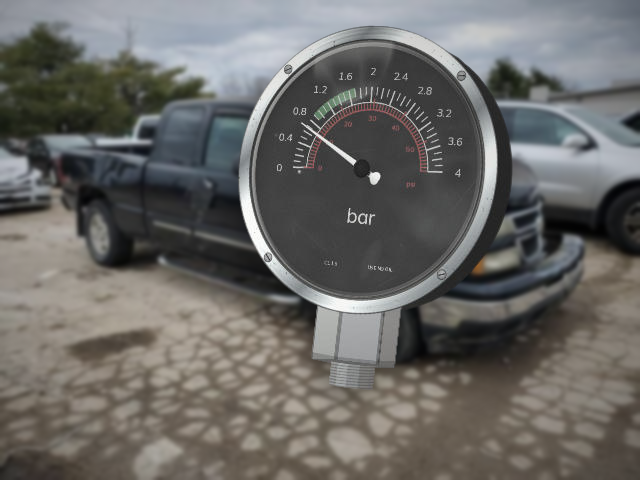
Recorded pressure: bar 0.7
